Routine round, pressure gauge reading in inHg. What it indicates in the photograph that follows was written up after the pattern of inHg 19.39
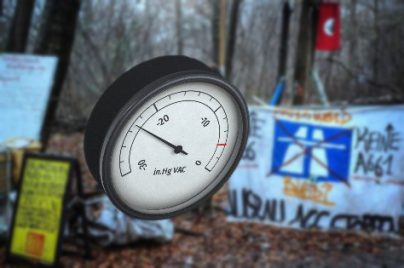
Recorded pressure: inHg -23
